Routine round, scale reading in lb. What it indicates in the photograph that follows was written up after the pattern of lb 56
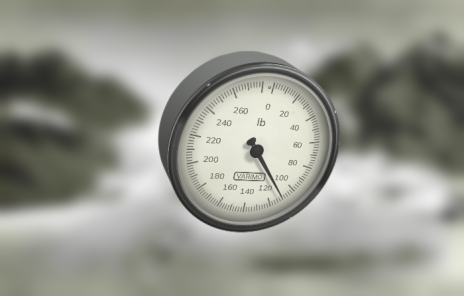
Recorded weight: lb 110
